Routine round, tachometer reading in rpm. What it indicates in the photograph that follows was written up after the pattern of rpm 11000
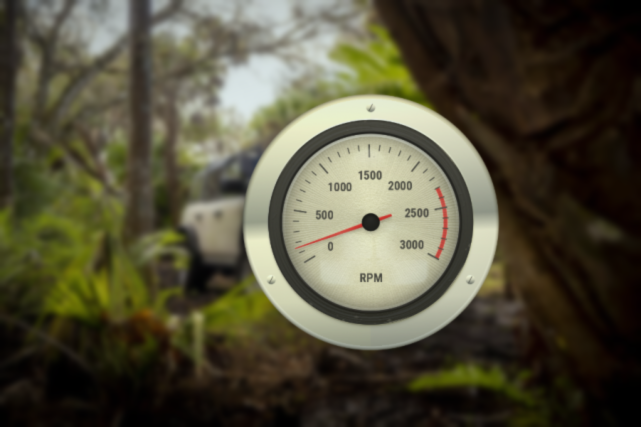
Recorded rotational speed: rpm 150
